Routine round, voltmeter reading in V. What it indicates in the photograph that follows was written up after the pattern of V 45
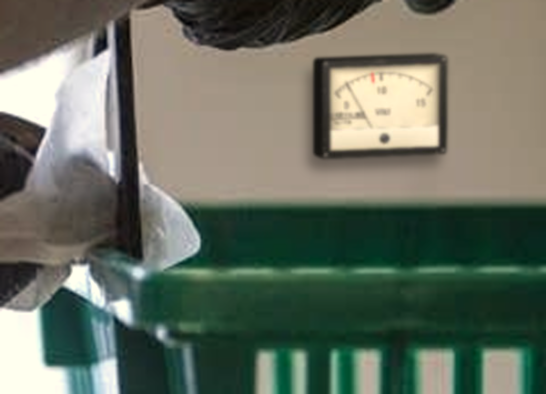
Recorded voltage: V 5
